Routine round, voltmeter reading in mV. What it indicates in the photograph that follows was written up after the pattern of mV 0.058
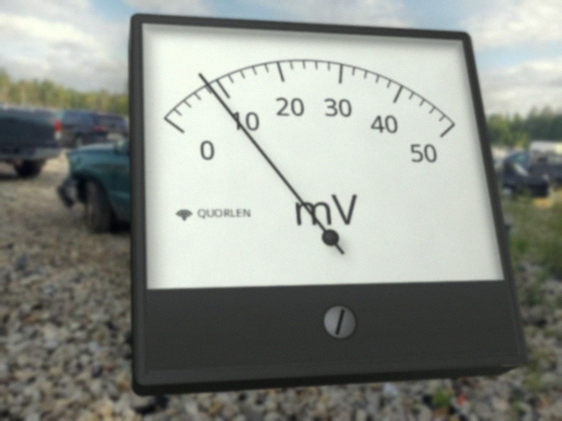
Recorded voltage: mV 8
